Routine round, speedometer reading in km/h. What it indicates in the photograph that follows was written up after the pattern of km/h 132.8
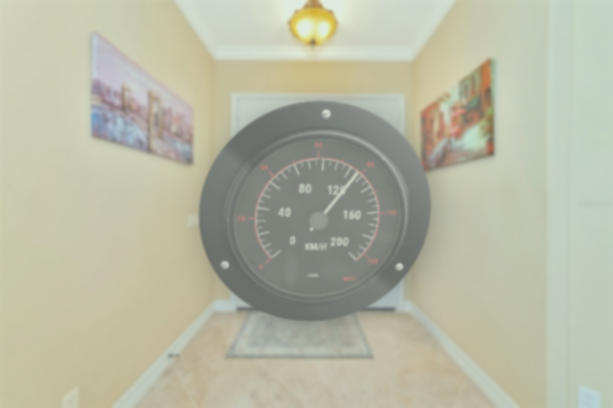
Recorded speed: km/h 125
